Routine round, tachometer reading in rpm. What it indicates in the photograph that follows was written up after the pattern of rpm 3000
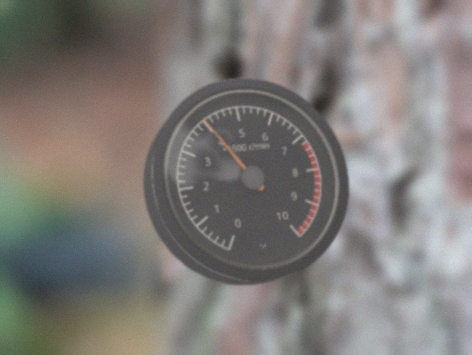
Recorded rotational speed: rpm 4000
